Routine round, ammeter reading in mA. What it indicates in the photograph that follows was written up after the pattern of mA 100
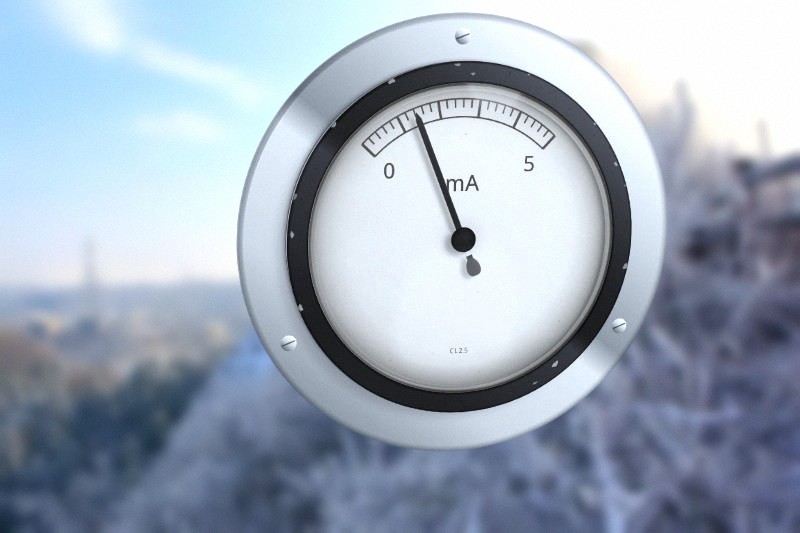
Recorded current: mA 1.4
